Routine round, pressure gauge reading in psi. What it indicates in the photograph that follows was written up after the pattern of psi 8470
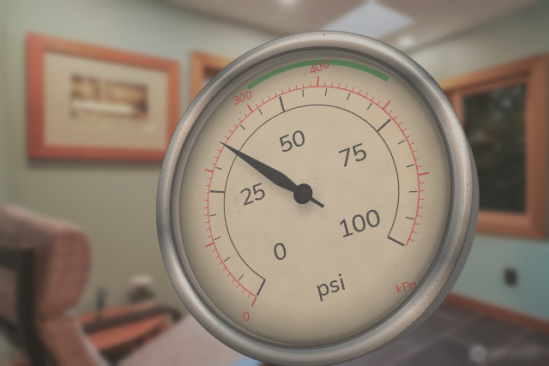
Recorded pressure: psi 35
